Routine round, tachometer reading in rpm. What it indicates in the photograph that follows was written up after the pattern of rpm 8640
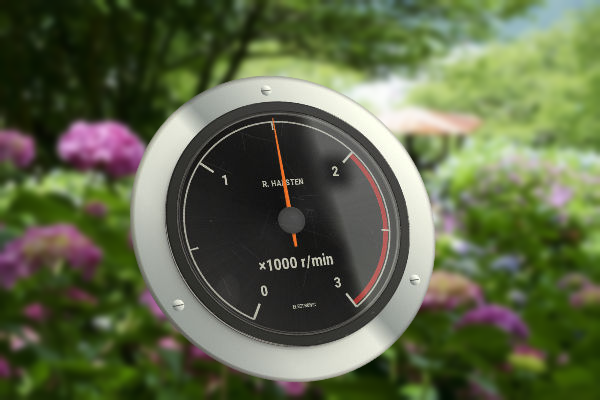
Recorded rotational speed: rpm 1500
